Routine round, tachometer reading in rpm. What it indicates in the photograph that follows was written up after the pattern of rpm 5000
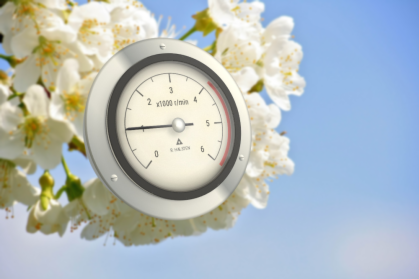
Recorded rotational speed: rpm 1000
